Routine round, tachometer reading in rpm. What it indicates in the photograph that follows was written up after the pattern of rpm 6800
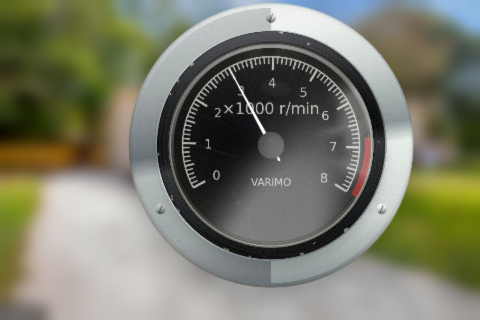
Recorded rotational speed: rpm 3000
